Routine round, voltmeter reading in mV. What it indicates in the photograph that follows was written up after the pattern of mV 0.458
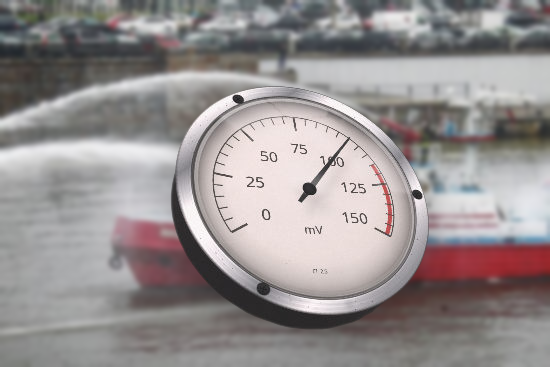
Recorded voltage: mV 100
